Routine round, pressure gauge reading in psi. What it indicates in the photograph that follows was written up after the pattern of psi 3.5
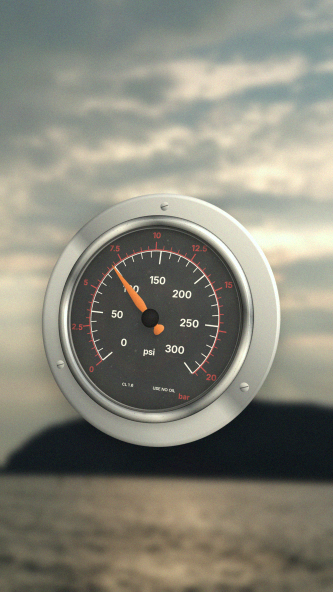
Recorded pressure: psi 100
